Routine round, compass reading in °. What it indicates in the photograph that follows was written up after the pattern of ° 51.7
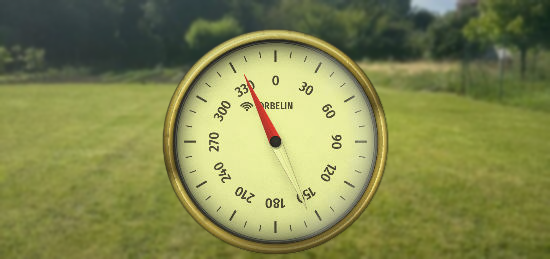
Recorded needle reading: ° 335
